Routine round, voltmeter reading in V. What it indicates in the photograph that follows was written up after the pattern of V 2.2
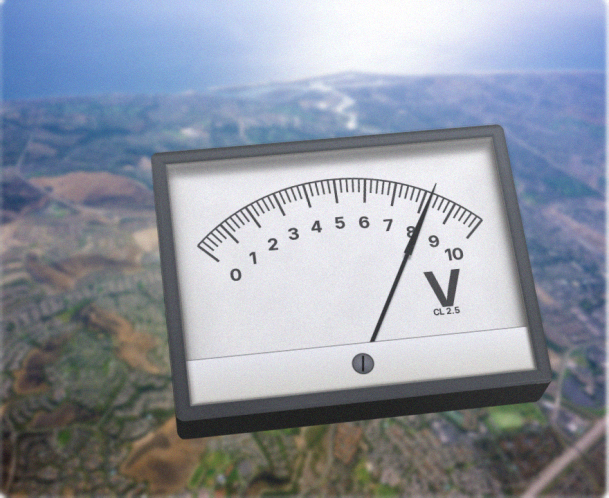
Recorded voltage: V 8.2
